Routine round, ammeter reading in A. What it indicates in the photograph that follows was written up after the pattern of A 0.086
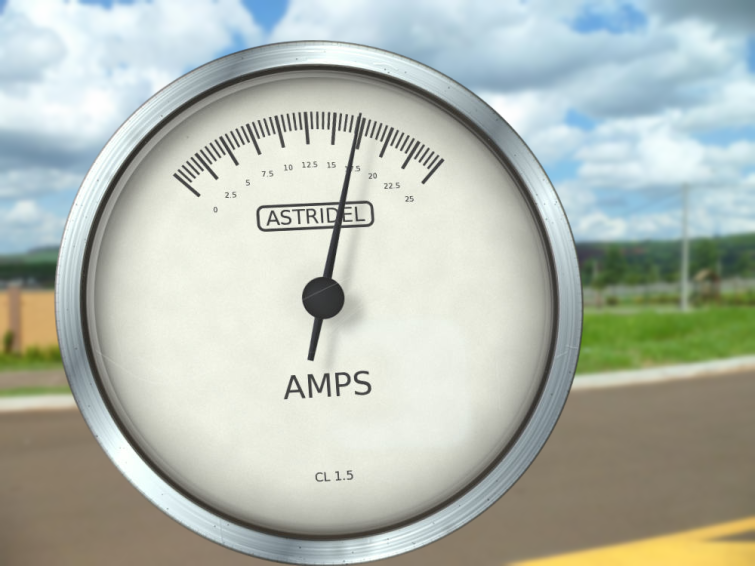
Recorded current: A 17
